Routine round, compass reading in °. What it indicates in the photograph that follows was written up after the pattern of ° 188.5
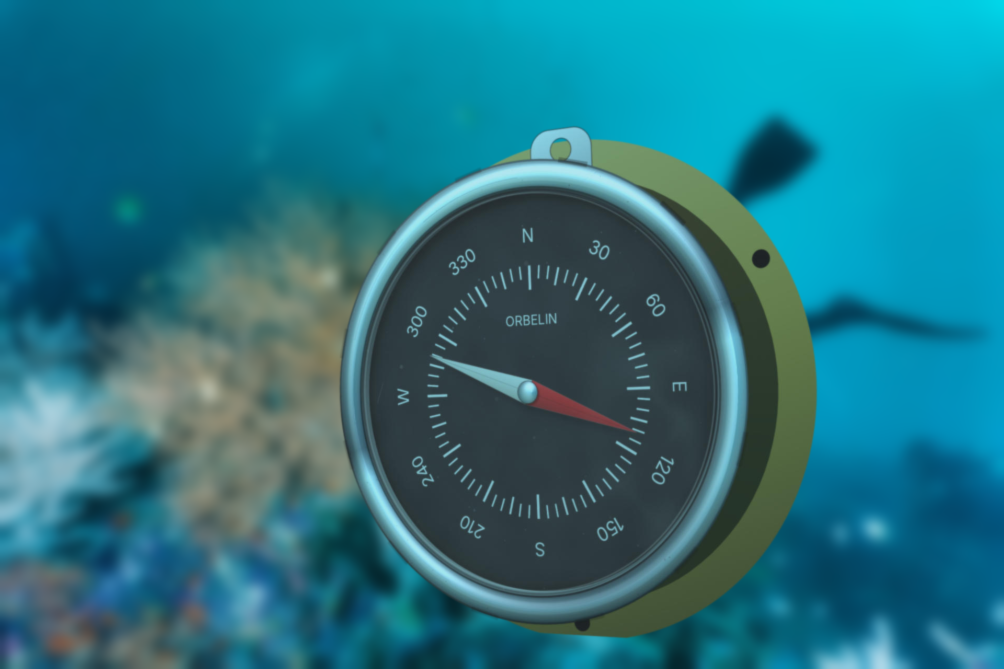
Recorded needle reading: ° 110
